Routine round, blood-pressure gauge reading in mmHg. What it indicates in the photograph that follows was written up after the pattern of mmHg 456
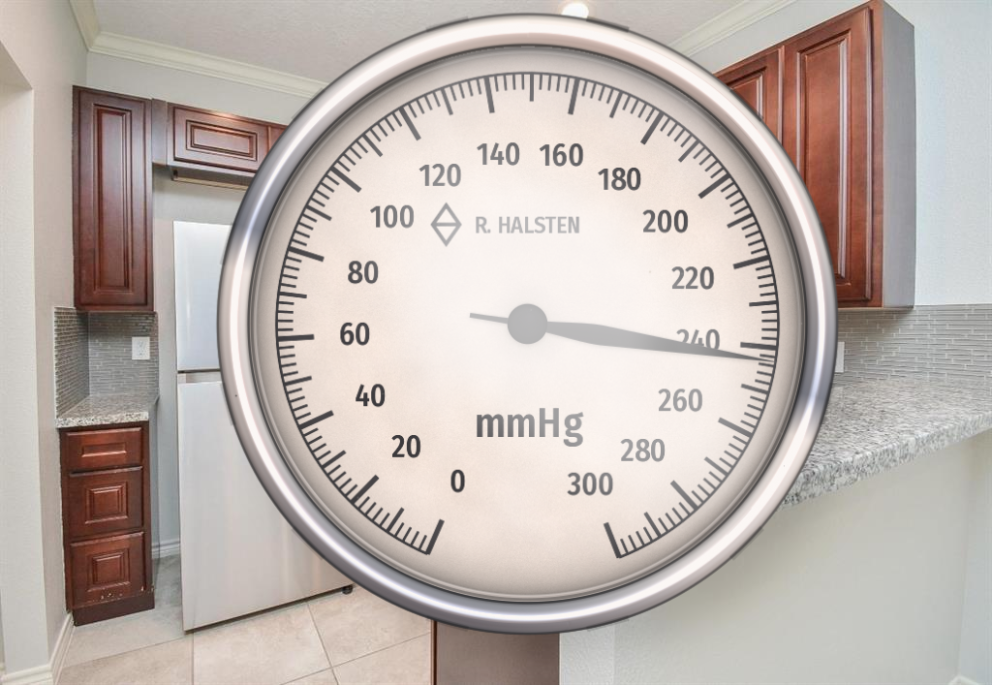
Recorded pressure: mmHg 243
